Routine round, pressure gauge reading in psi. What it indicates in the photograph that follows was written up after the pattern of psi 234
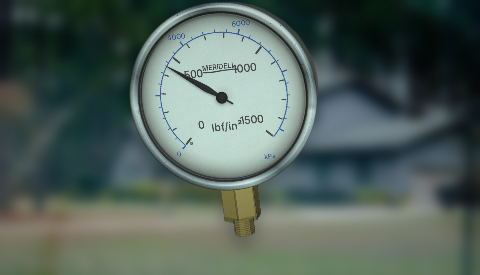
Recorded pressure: psi 450
